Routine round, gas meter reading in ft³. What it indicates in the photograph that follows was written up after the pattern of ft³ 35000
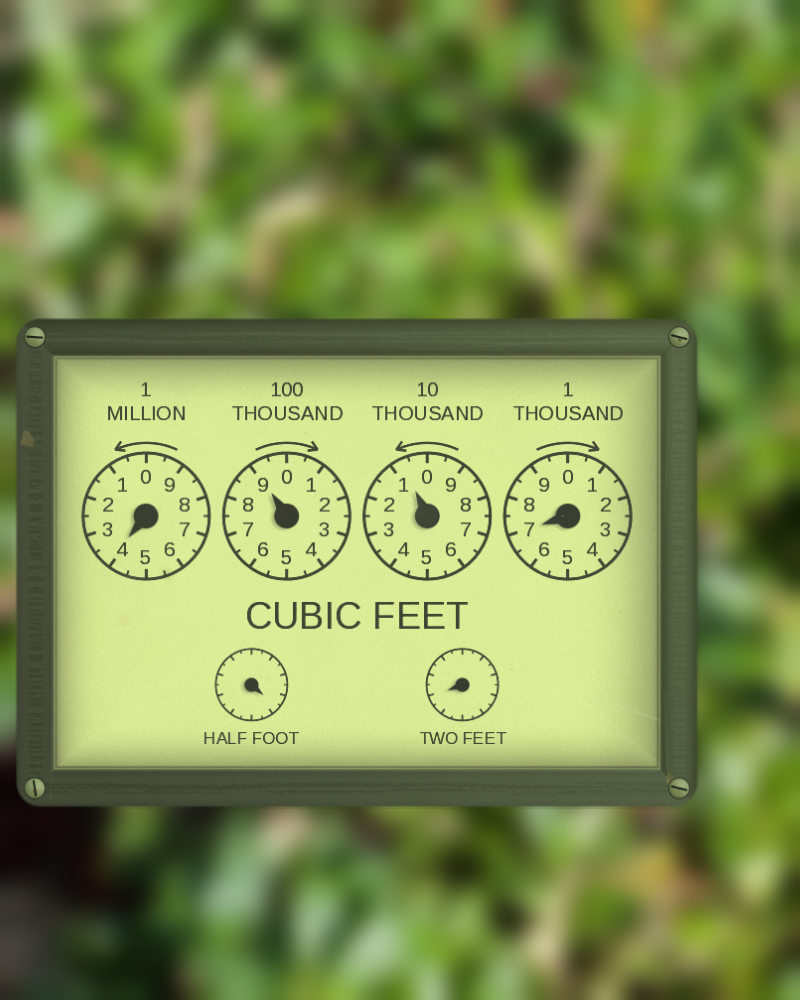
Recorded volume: ft³ 390700
